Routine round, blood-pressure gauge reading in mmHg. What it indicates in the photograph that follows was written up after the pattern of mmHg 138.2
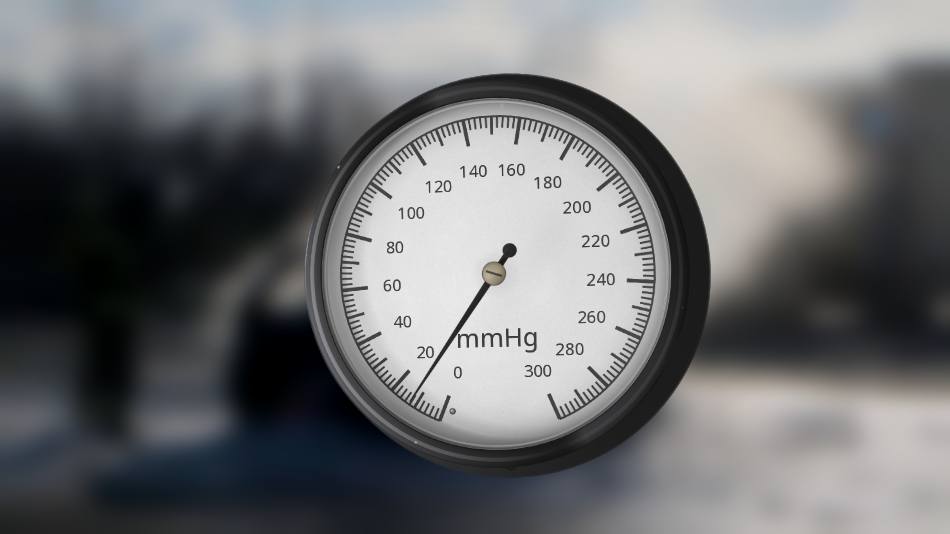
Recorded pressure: mmHg 12
